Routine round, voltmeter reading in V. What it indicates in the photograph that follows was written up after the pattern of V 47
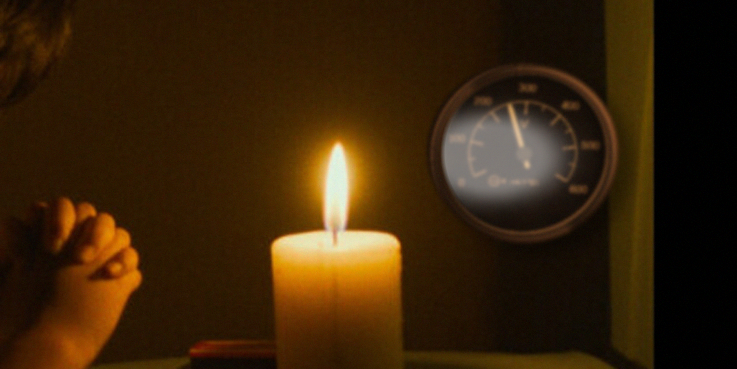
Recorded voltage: V 250
